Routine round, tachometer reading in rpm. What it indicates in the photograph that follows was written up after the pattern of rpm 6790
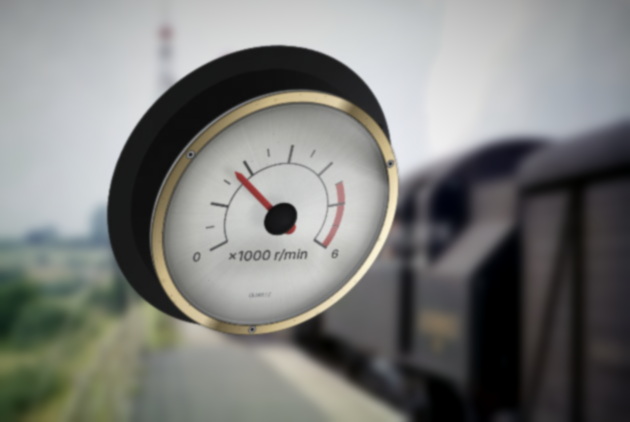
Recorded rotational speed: rpm 1750
